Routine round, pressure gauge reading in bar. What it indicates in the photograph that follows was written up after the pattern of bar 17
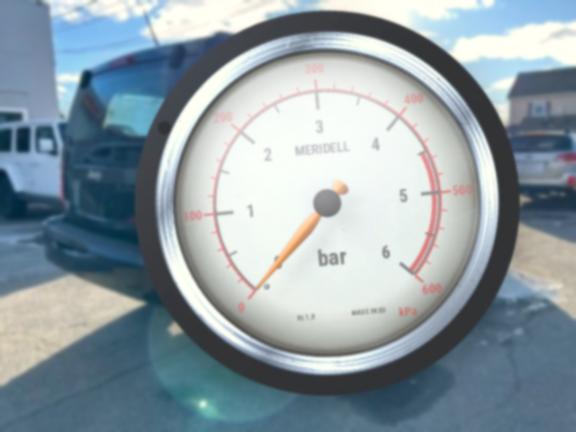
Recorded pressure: bar 0
